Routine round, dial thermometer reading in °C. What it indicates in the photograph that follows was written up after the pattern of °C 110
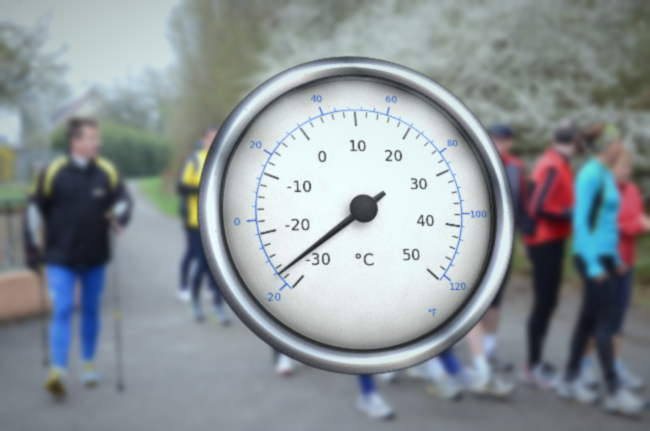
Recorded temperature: °C -27
